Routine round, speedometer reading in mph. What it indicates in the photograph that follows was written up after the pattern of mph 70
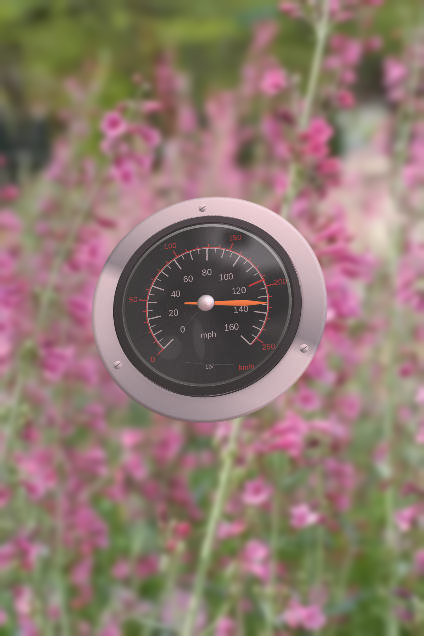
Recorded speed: mph 135
